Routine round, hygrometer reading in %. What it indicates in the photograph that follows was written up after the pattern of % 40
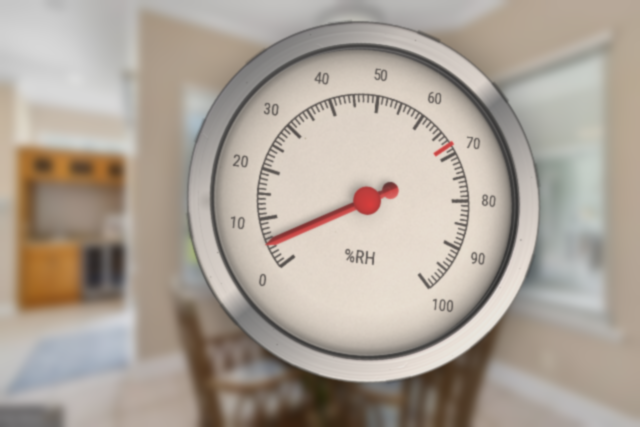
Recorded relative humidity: % 5
